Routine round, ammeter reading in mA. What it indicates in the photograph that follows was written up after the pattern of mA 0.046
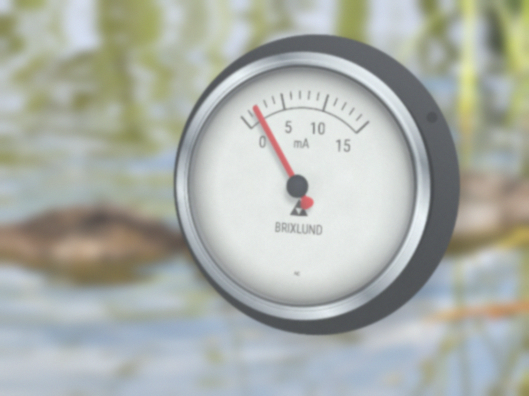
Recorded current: mA 2
